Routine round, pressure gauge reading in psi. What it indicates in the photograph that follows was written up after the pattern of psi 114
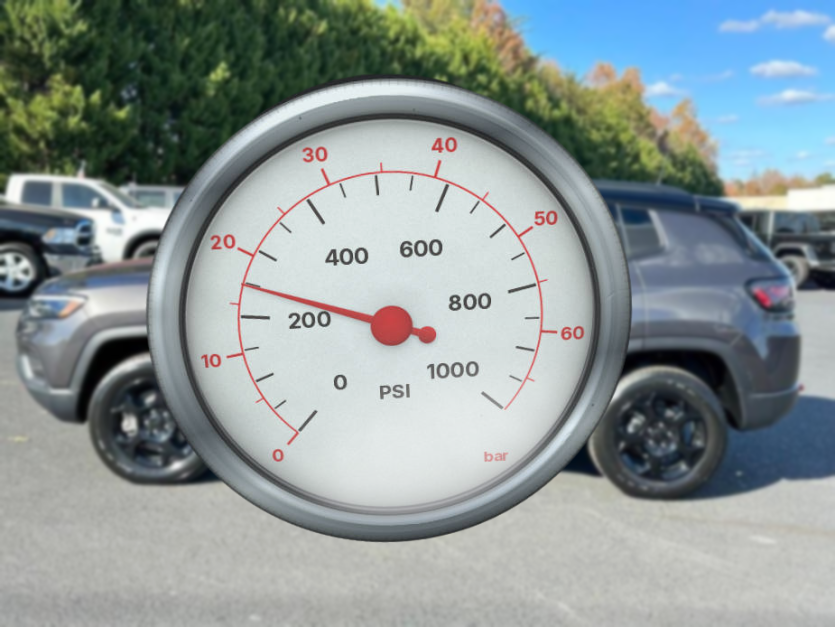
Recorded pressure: psi 250
